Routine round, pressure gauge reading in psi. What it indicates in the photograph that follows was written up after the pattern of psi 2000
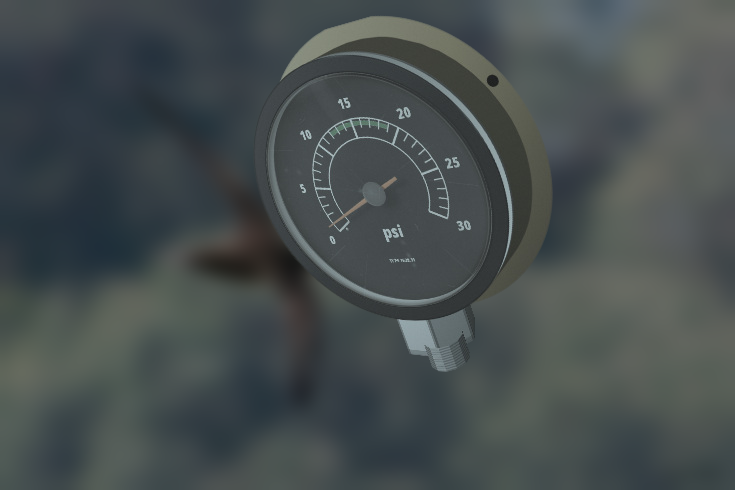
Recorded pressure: psi 1
